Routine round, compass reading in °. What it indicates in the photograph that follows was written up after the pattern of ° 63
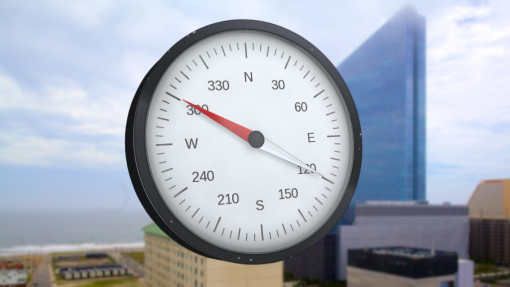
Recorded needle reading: ° 300
